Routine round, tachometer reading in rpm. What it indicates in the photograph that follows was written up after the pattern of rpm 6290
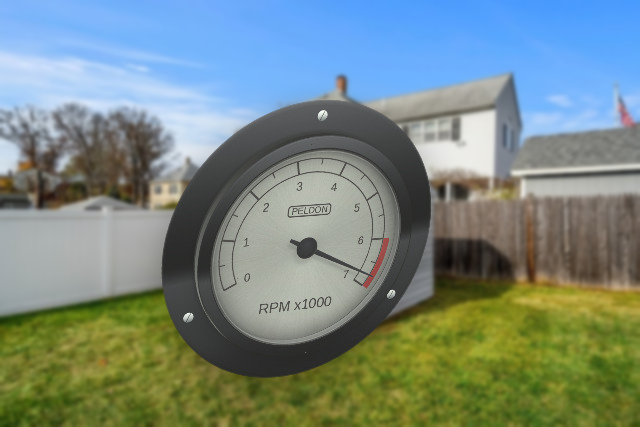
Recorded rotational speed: rpm 6750
